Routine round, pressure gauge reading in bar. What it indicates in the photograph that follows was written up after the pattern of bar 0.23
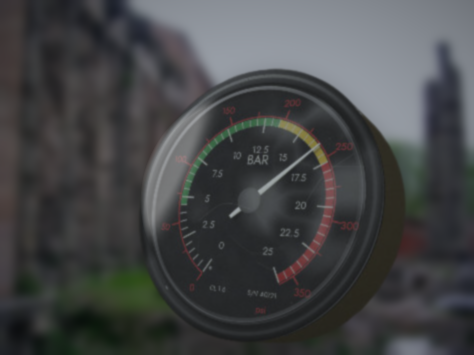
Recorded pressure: bar 16.5
